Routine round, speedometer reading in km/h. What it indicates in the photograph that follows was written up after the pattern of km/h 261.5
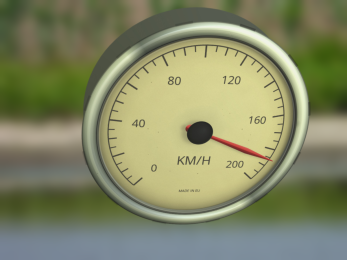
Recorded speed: km/h 185
